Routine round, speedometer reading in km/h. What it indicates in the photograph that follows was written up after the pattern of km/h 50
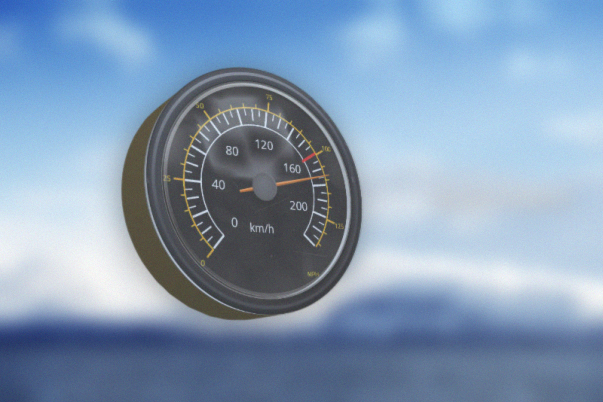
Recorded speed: km/h 175
